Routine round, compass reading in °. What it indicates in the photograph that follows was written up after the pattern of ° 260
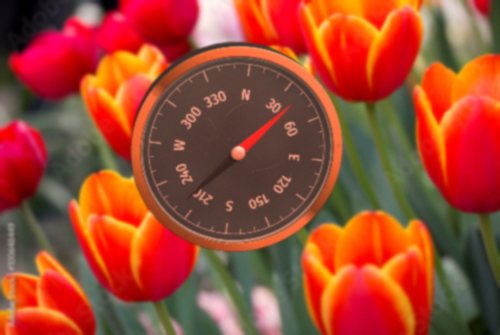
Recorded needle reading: ° 40
